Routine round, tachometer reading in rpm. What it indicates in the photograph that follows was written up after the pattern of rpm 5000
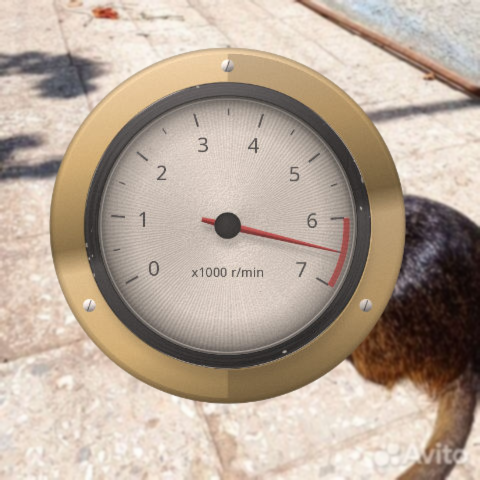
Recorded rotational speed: rpm 6500
